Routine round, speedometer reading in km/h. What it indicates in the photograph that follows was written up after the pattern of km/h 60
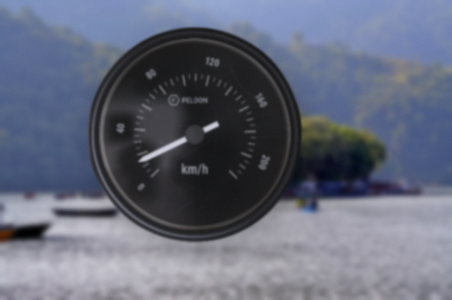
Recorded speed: km/h 15
